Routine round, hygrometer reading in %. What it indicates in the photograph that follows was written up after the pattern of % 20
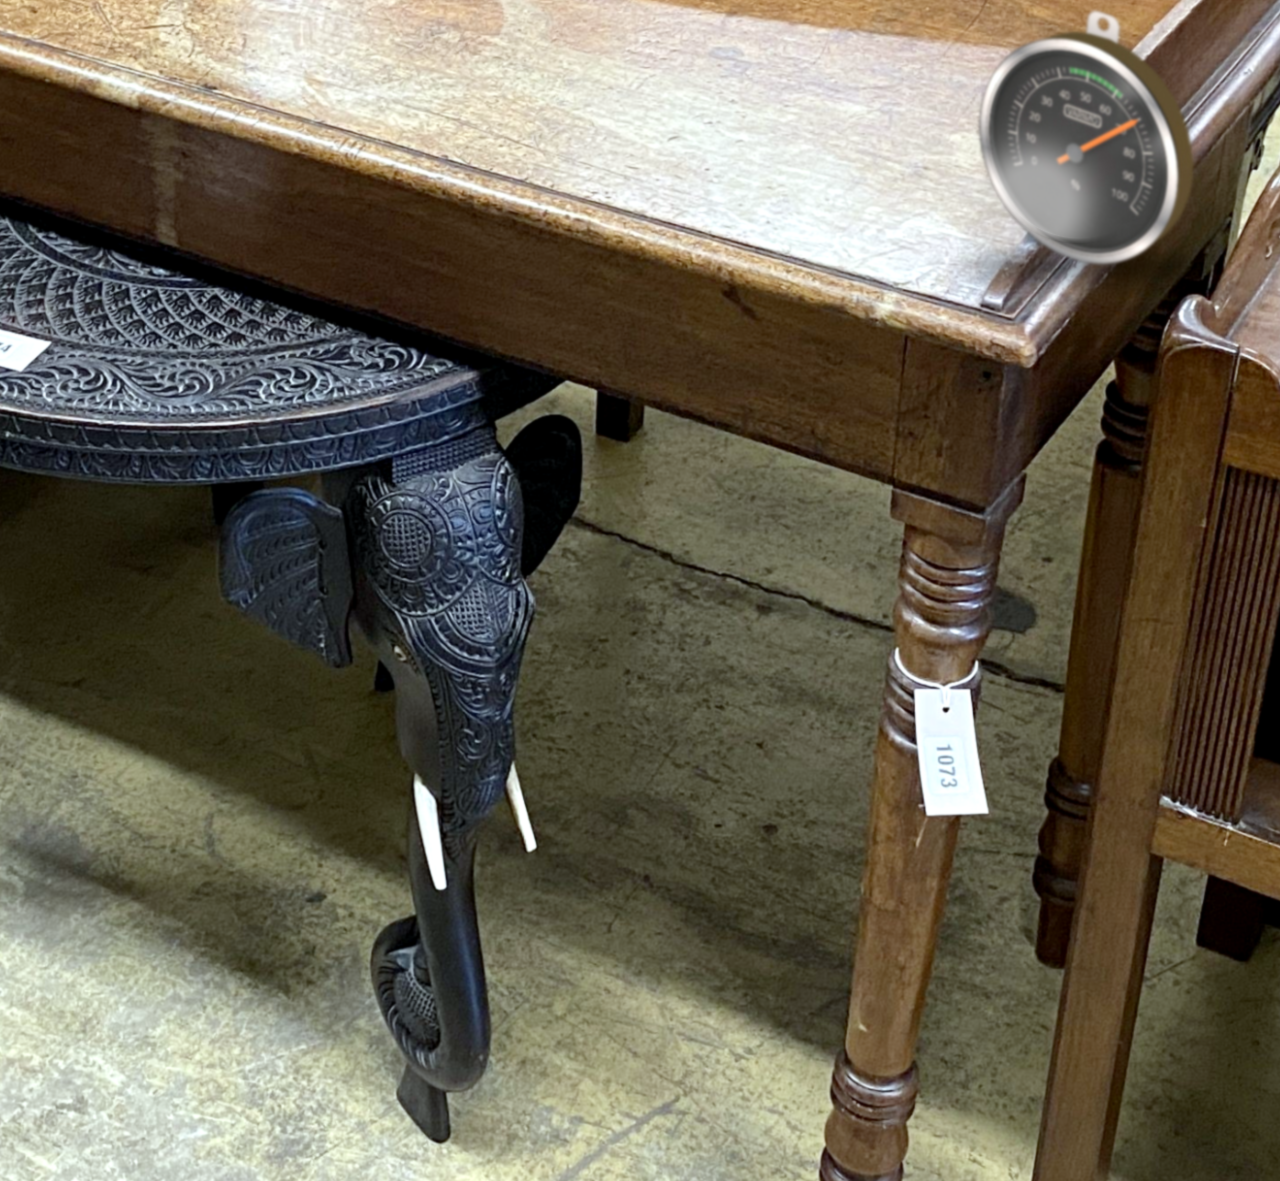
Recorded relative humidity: % 70
